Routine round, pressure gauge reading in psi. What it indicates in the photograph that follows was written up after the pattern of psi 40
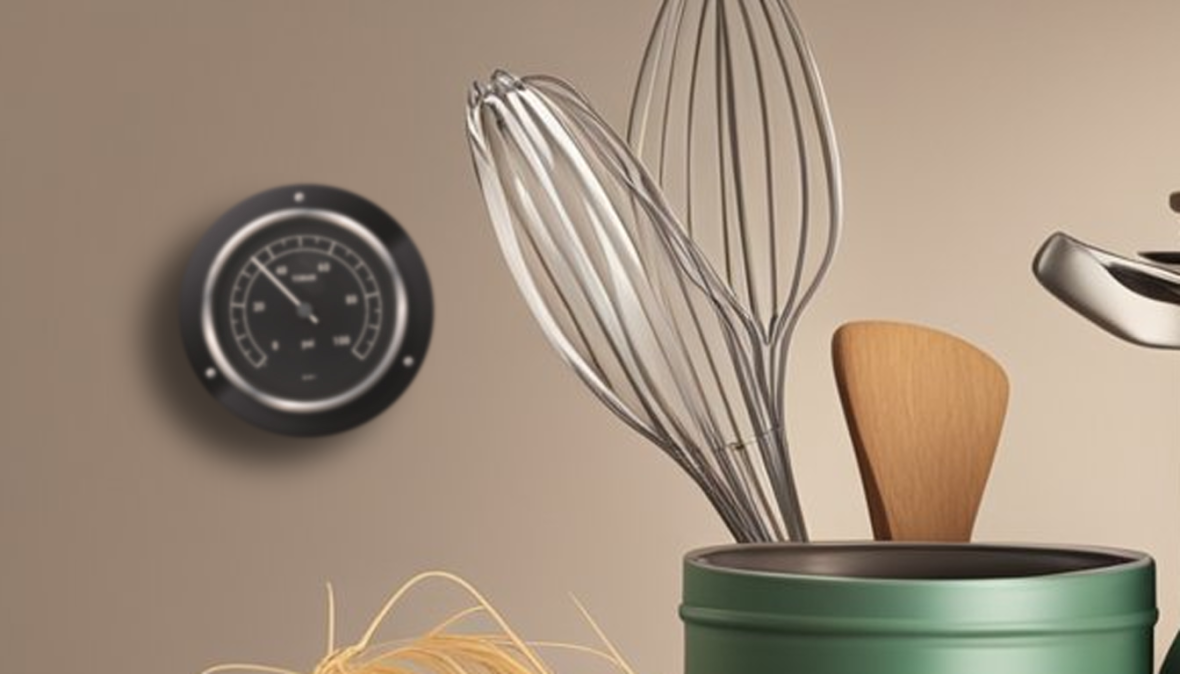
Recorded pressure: psi 35
